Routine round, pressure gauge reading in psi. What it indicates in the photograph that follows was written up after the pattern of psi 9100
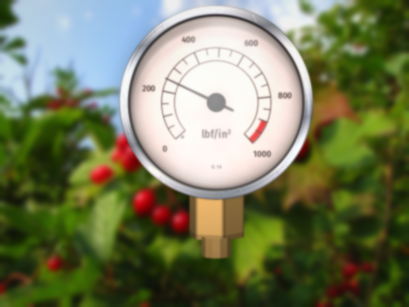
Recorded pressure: psi 250
